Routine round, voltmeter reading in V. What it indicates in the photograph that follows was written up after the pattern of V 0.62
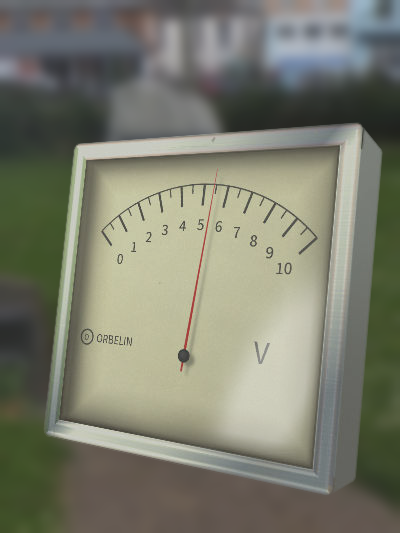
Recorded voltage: V 5.5
